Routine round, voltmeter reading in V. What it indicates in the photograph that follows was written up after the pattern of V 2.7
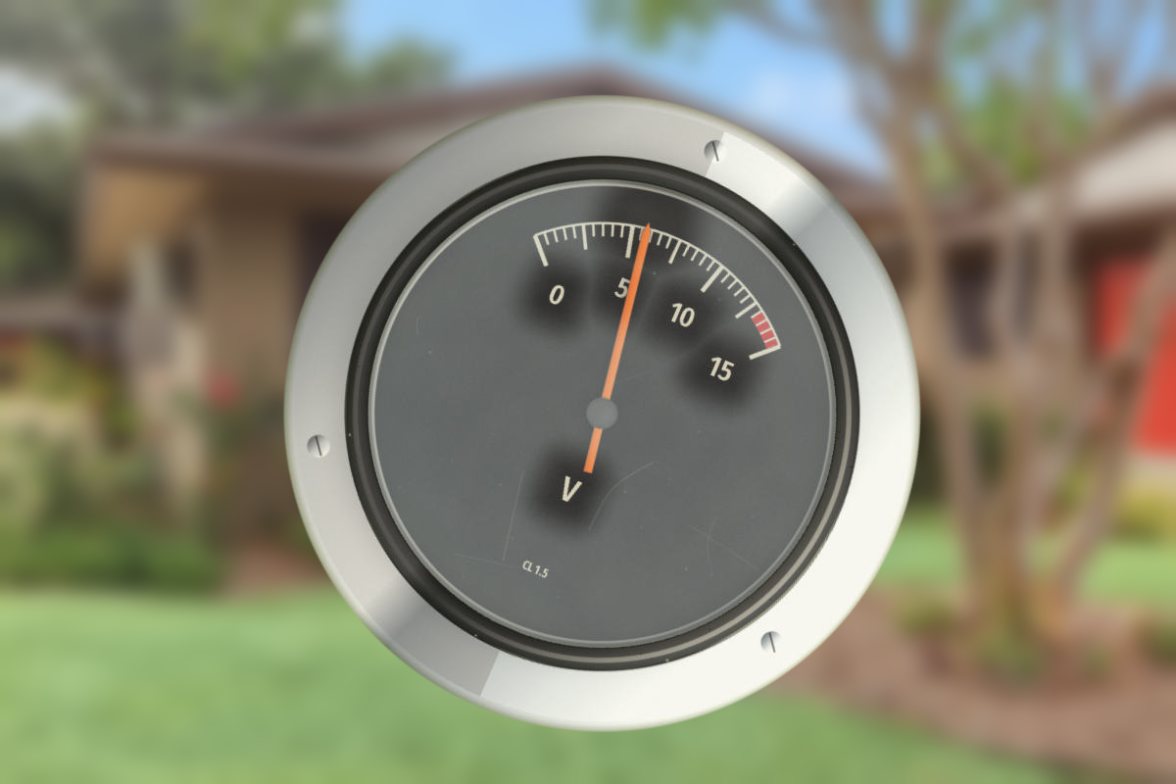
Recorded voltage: V 5.75
